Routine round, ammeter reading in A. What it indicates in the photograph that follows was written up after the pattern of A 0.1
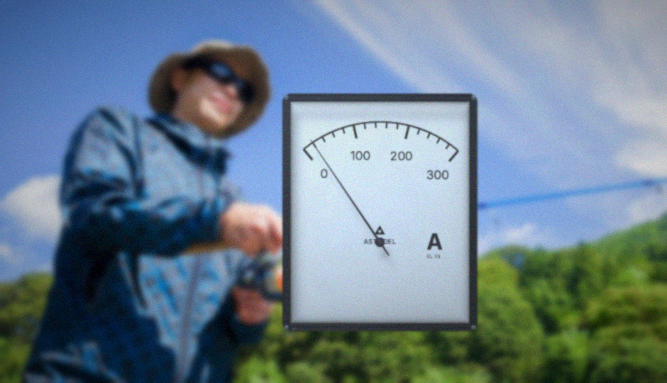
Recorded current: A 20
